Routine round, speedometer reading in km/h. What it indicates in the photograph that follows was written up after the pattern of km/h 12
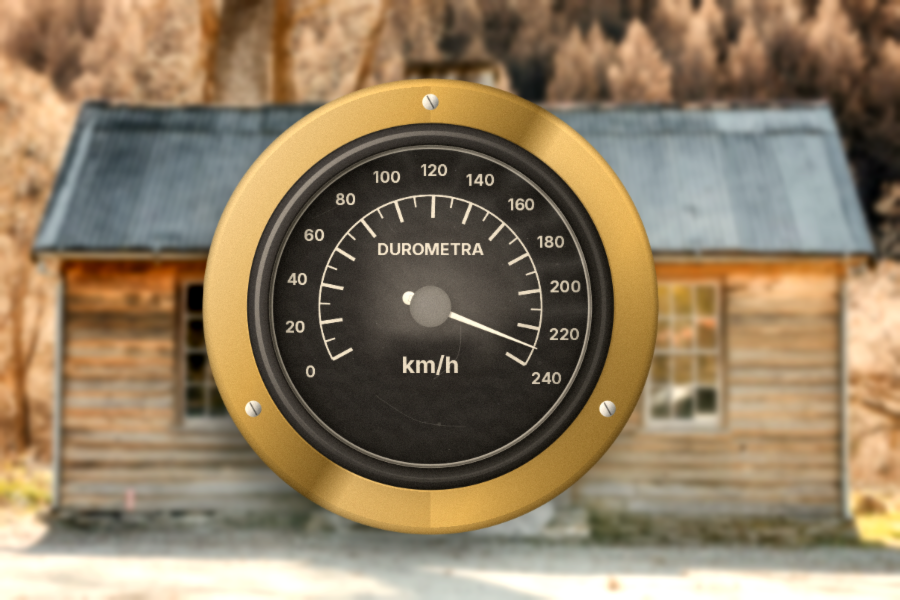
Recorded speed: km/h 230
